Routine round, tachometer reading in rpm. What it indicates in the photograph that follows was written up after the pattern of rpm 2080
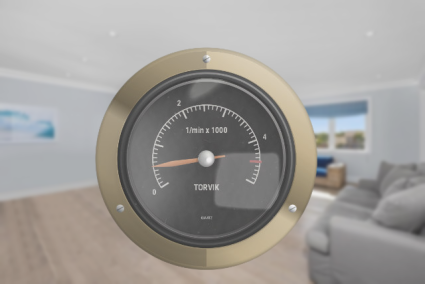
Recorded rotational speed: rpm 500
